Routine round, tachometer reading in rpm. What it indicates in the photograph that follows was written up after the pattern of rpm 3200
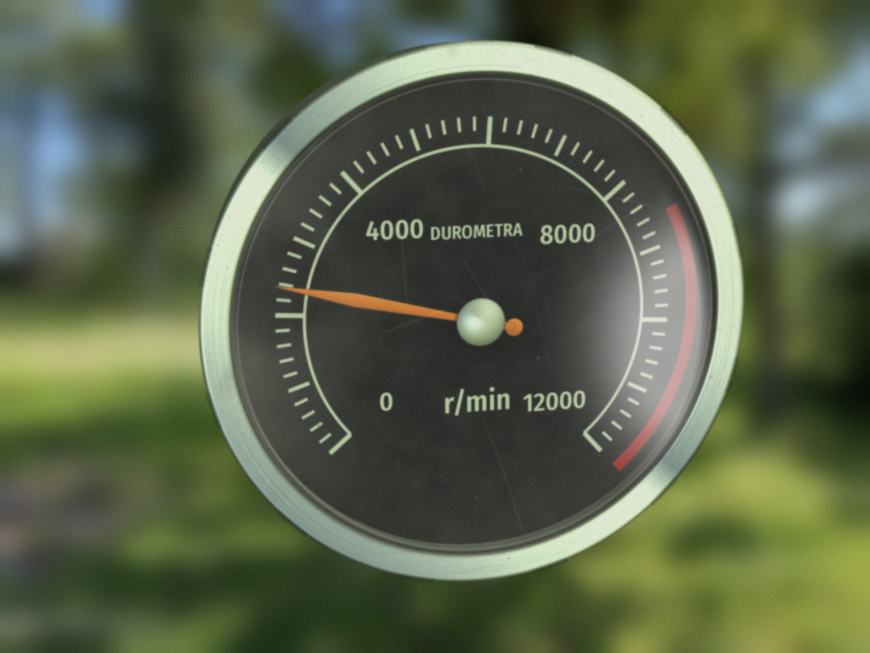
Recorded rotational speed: rpm 2400
